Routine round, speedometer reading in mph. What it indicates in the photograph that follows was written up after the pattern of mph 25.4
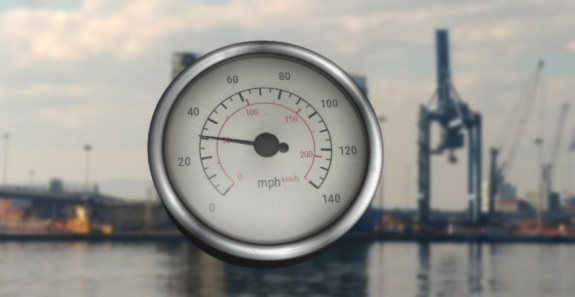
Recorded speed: mph 30
